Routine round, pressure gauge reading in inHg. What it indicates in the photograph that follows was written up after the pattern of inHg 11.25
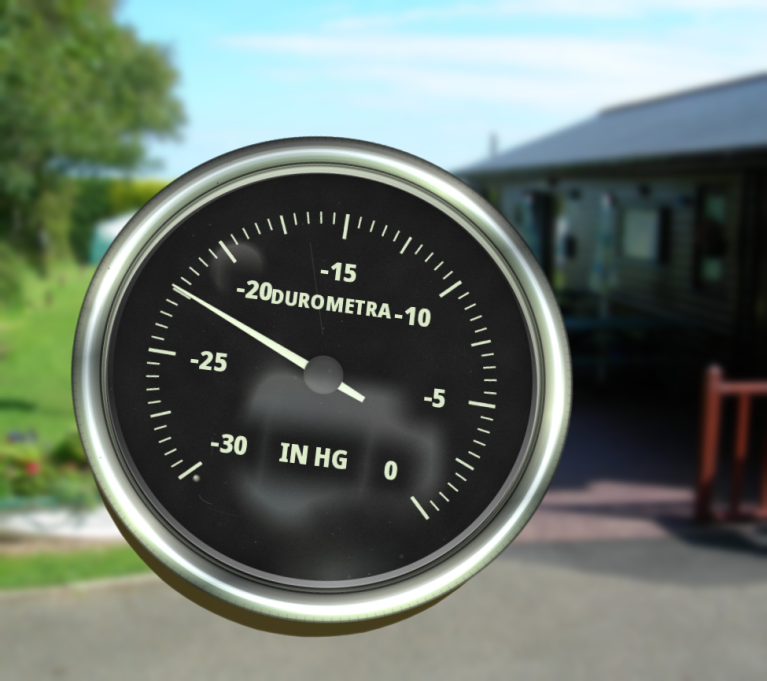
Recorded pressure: inHg -22.5
